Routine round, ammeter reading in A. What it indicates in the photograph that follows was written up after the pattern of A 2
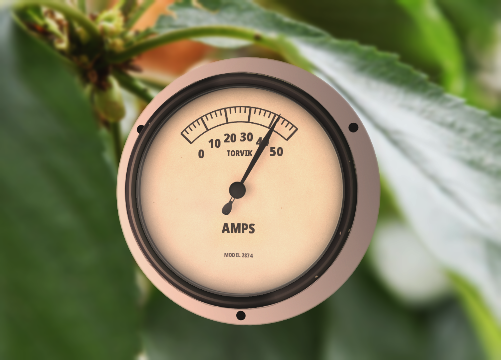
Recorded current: A 42
